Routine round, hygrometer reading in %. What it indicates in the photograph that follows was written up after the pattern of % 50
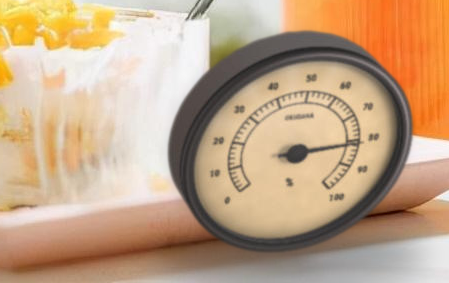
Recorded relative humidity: % 80
